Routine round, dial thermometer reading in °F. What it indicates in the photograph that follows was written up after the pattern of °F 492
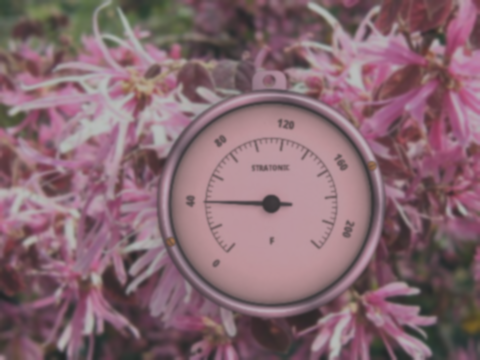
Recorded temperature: °F 40
